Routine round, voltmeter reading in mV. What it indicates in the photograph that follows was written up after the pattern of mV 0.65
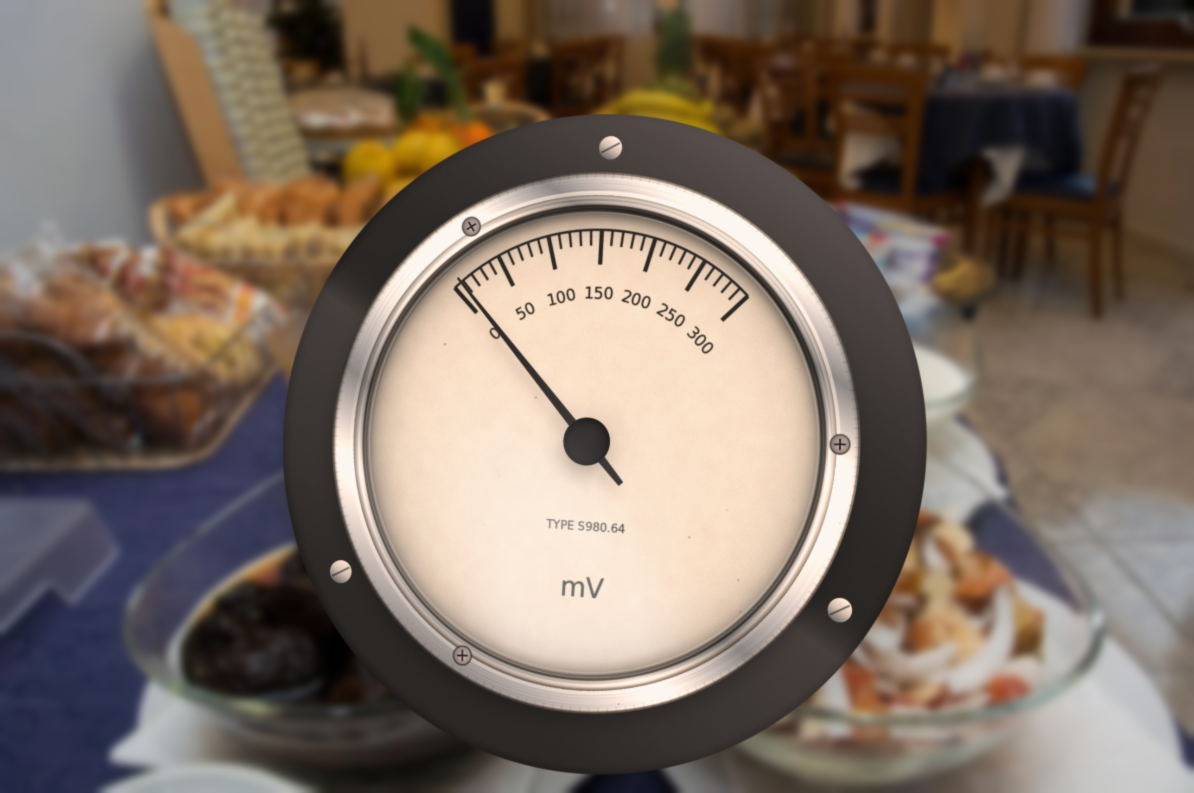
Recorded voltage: mV 10
